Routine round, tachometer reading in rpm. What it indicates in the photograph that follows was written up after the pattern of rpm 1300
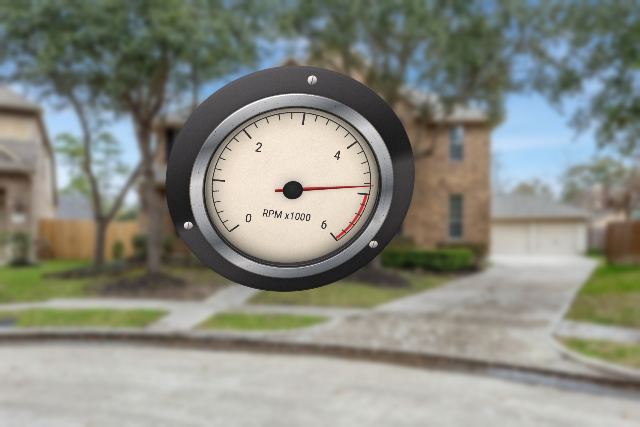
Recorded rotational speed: rpm 4800
